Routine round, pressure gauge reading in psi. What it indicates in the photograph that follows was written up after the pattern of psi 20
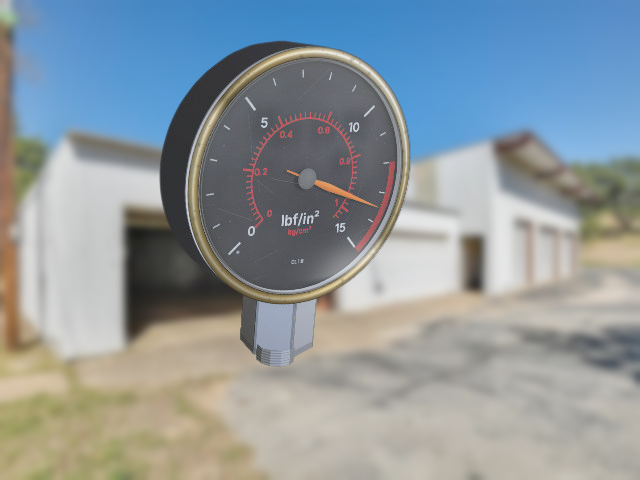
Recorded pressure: psi 13.5
